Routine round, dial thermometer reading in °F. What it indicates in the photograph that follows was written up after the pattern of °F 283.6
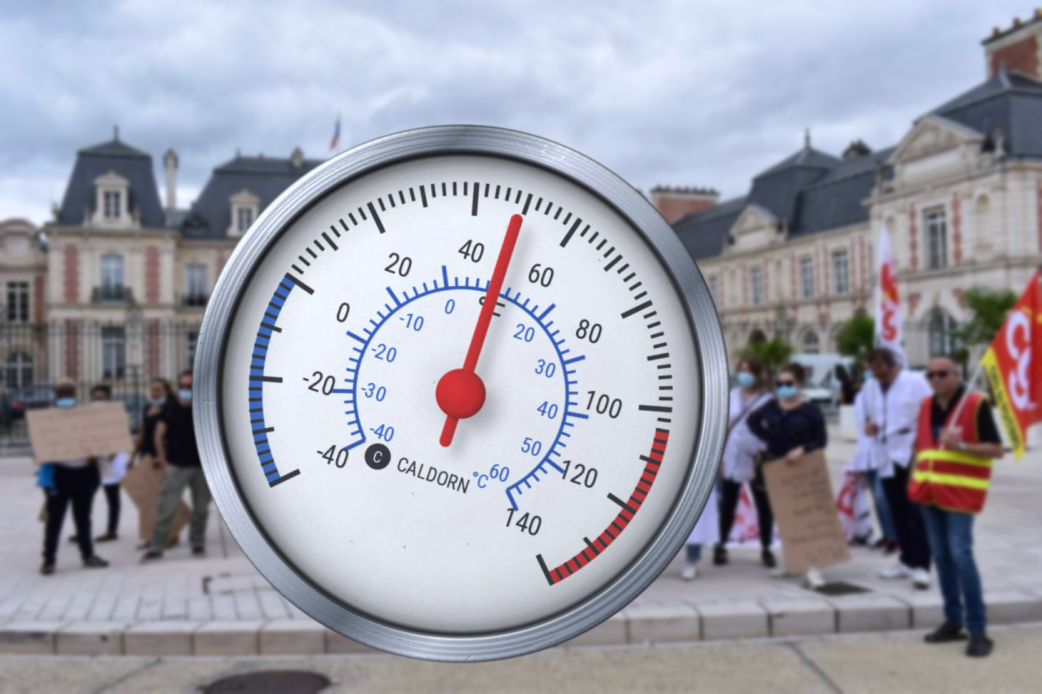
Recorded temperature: °F 49
